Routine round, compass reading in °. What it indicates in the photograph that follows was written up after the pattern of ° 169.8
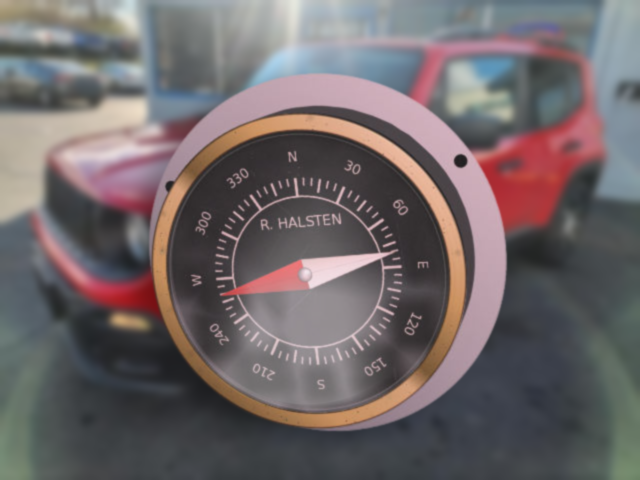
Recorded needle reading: ° 260
